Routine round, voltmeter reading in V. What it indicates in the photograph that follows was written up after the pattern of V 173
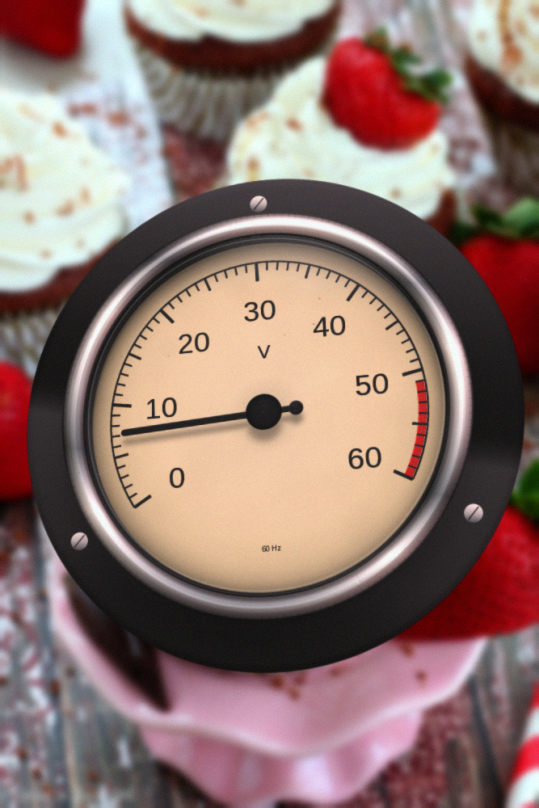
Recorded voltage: V 7
